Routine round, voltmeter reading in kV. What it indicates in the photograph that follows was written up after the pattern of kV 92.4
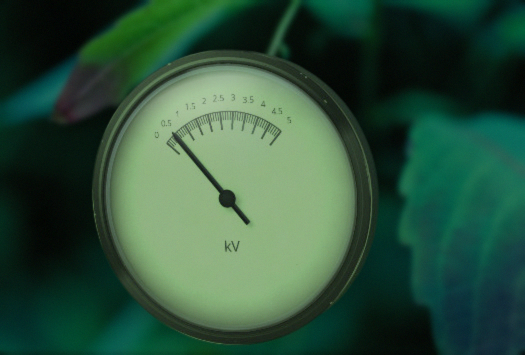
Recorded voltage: kV 0.5
